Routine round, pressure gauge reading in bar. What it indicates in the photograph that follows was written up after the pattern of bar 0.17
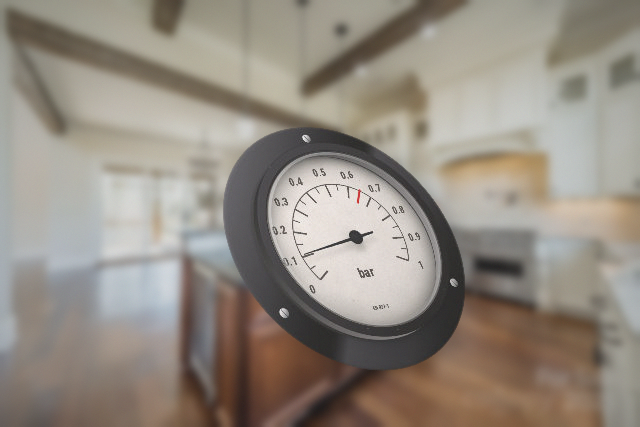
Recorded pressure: bar 0.1
